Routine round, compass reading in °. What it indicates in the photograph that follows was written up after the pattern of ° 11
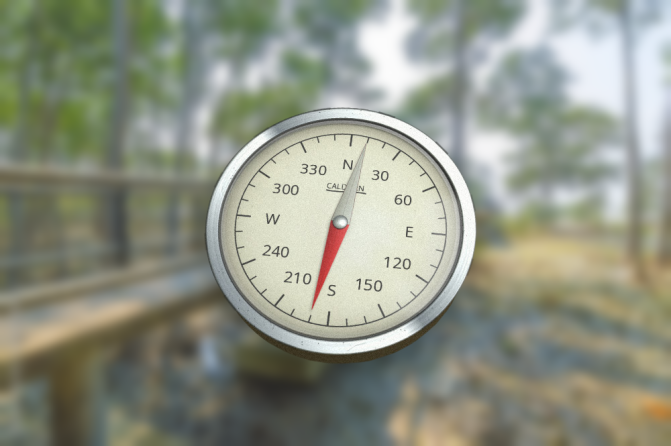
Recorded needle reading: ° 190
